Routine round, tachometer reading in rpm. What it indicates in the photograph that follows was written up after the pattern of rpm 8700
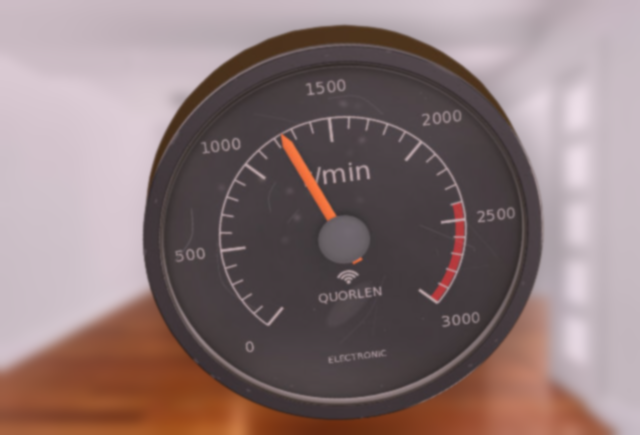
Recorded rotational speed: rpm 1250
